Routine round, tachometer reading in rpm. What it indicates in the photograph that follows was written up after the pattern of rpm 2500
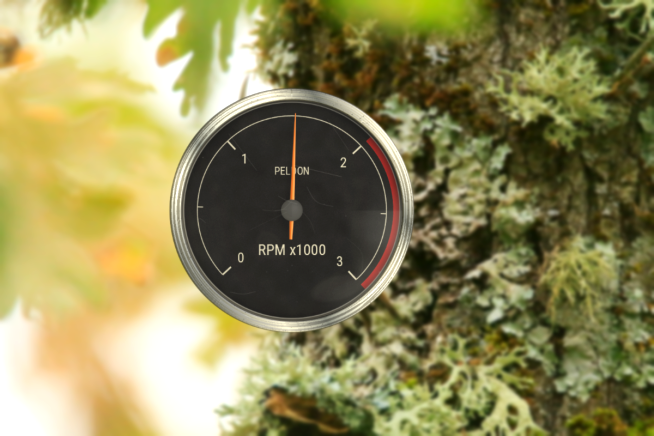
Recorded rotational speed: rpm 1500
